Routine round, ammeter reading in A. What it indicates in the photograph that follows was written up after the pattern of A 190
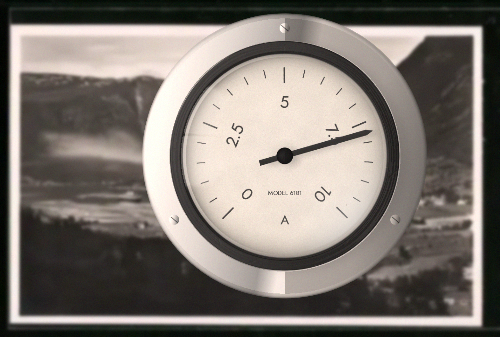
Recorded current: A 7.75
